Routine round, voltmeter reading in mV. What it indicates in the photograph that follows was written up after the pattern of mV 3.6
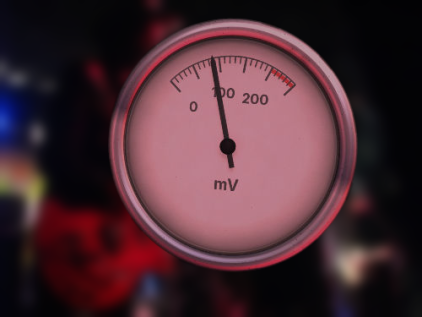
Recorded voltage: mV 90
